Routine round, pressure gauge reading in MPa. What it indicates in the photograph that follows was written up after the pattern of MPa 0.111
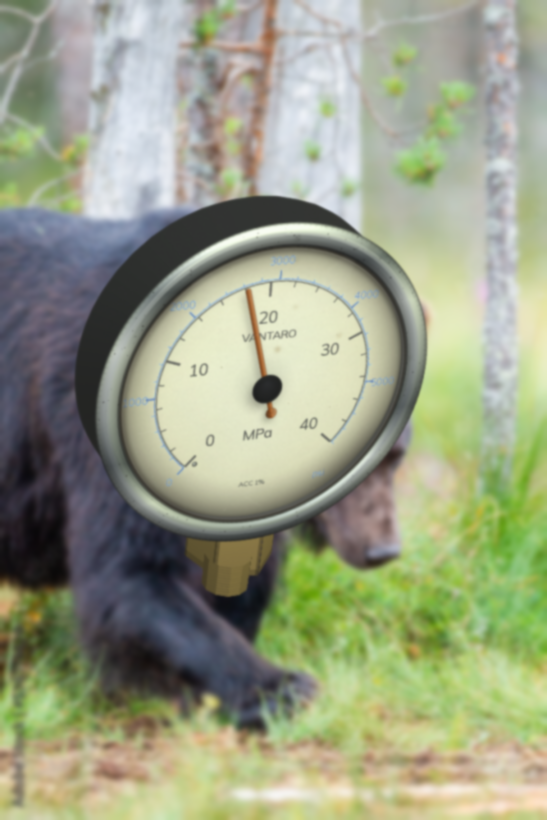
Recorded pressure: MPa 18
